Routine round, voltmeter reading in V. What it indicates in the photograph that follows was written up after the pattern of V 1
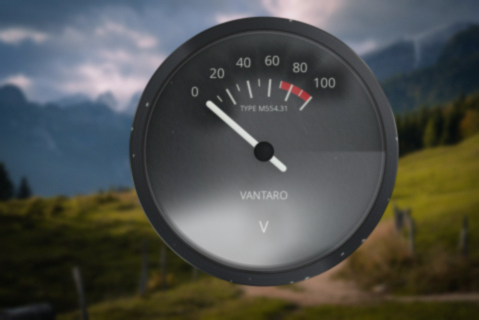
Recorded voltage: V 0
